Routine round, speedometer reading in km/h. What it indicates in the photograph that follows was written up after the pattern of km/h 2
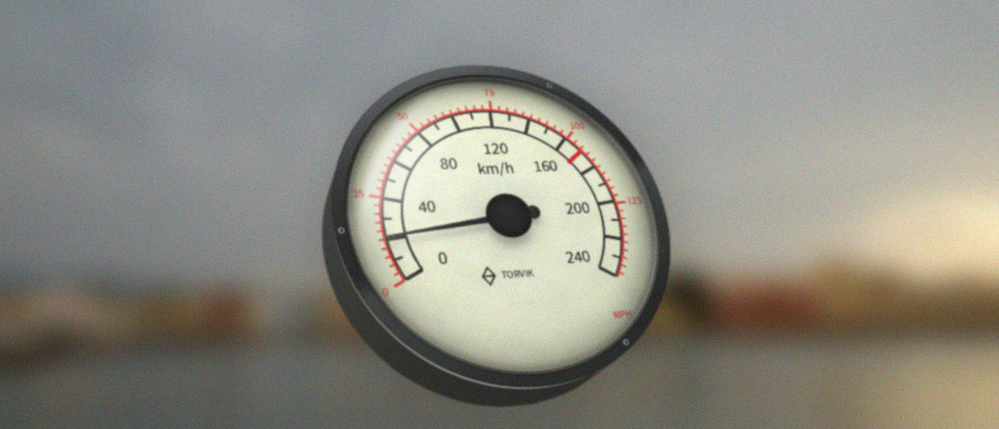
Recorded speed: km/h 20
